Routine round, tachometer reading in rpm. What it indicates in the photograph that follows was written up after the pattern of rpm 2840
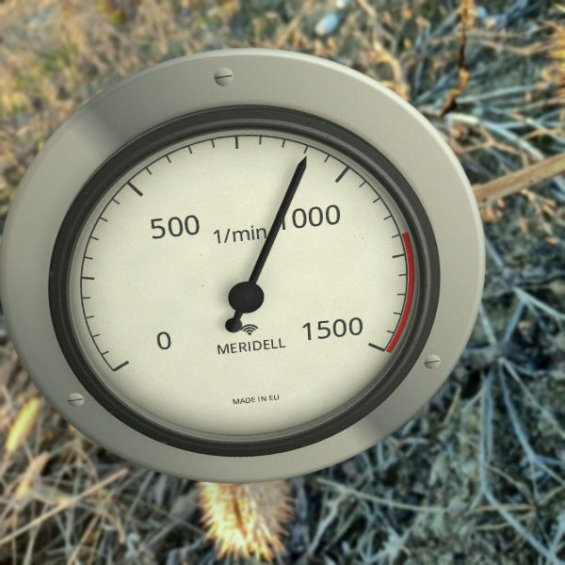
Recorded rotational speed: rpm 900
